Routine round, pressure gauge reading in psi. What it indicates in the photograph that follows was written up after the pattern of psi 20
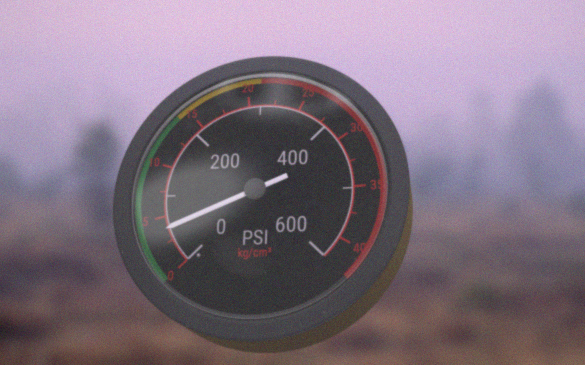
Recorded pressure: psi 50
